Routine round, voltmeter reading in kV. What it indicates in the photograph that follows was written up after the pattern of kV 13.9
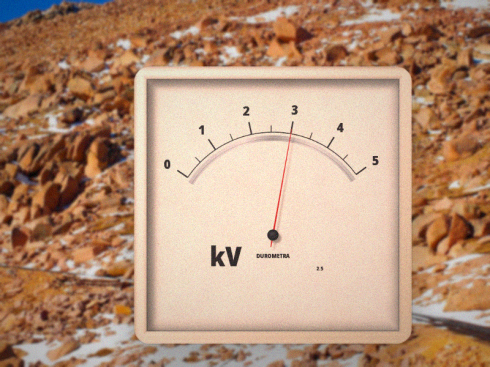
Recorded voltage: kV 3
